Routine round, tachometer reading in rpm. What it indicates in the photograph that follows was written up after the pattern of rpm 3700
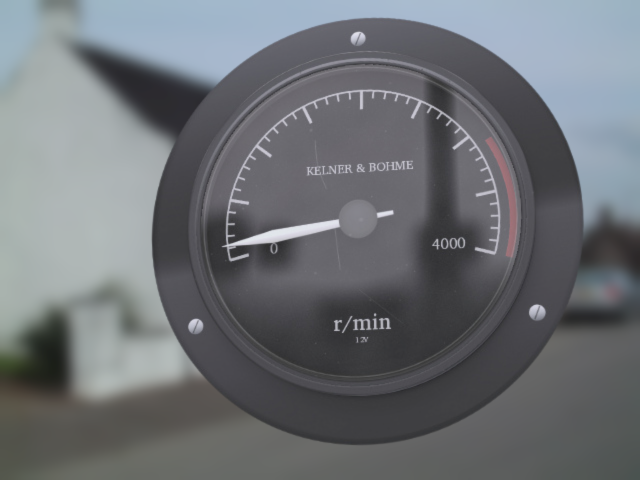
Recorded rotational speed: rpm 100
